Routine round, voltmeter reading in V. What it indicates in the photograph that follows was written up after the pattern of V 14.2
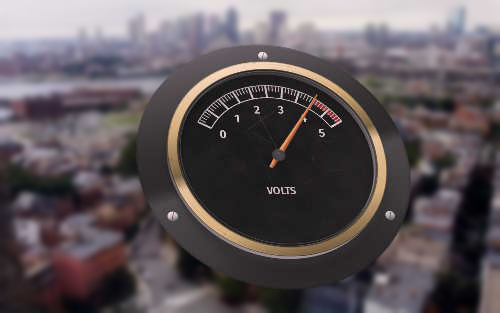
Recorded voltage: V 4
